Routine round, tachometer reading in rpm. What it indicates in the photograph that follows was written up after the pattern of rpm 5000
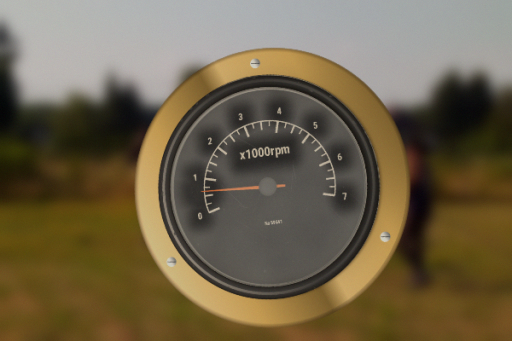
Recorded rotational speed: rpm 625
